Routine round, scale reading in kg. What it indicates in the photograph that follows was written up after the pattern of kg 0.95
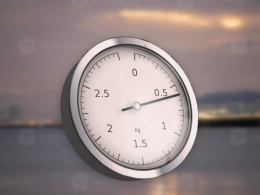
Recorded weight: kg 0.6
